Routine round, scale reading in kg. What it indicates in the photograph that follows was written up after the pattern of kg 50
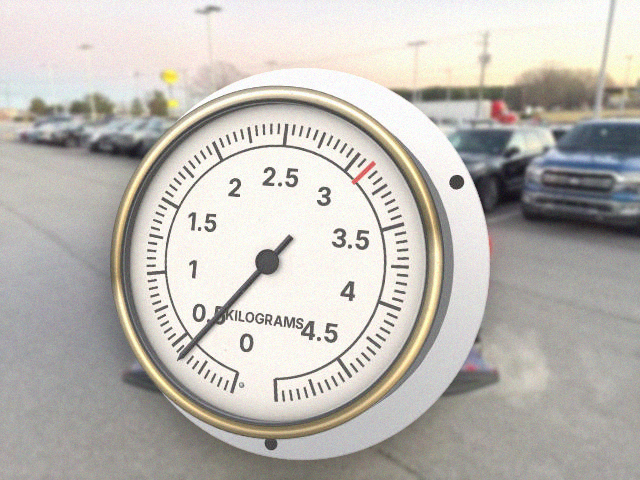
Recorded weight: kg 0.4
